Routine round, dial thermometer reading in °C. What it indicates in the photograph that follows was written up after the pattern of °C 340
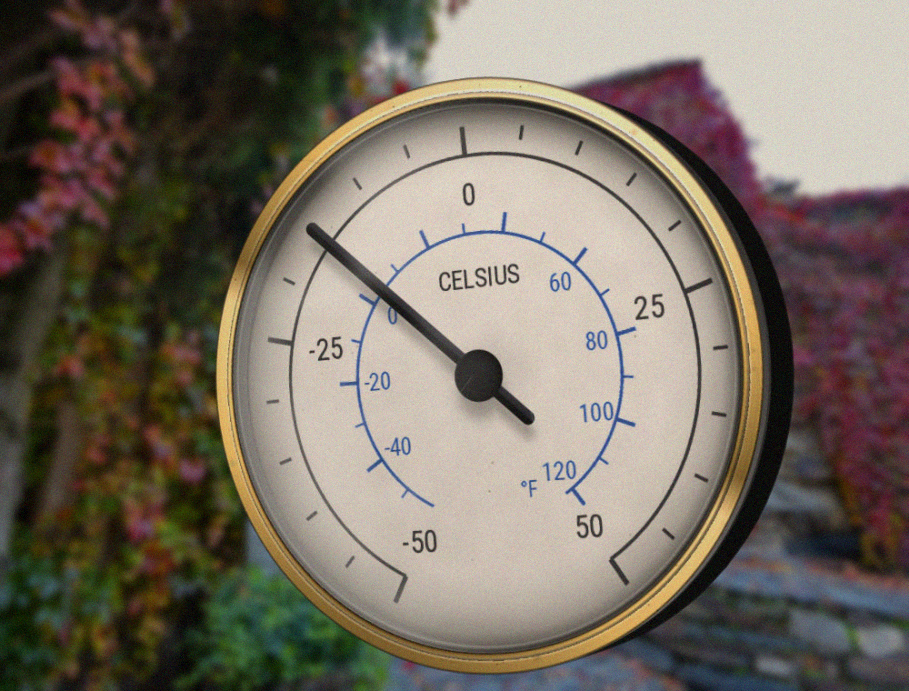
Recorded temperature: °C -15
